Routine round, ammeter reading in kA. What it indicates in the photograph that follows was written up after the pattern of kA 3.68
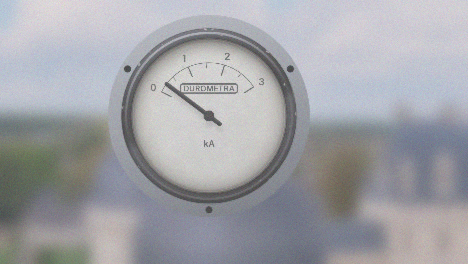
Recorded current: kA 0.25
